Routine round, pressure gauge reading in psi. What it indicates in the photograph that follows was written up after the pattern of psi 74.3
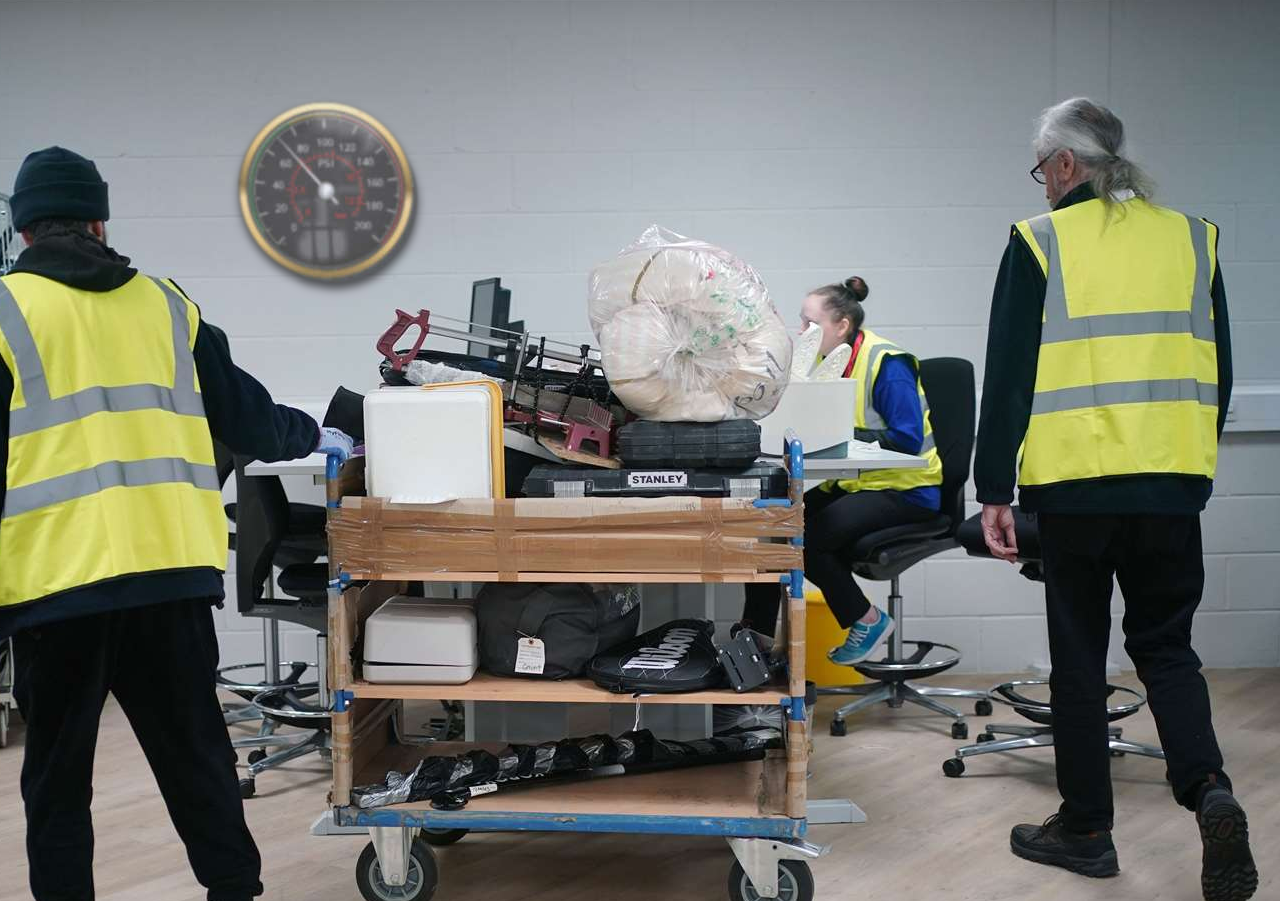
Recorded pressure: psi 70
